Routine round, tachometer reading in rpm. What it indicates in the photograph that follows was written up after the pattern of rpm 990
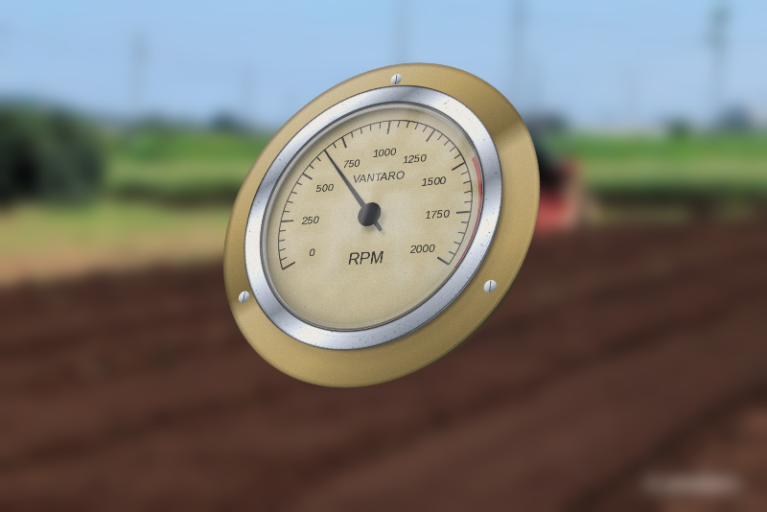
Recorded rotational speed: rpm 650
